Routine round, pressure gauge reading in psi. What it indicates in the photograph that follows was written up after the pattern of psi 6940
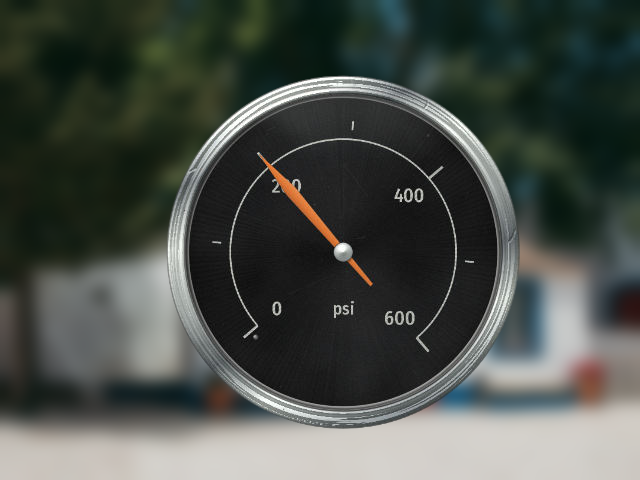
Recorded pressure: psi 200
